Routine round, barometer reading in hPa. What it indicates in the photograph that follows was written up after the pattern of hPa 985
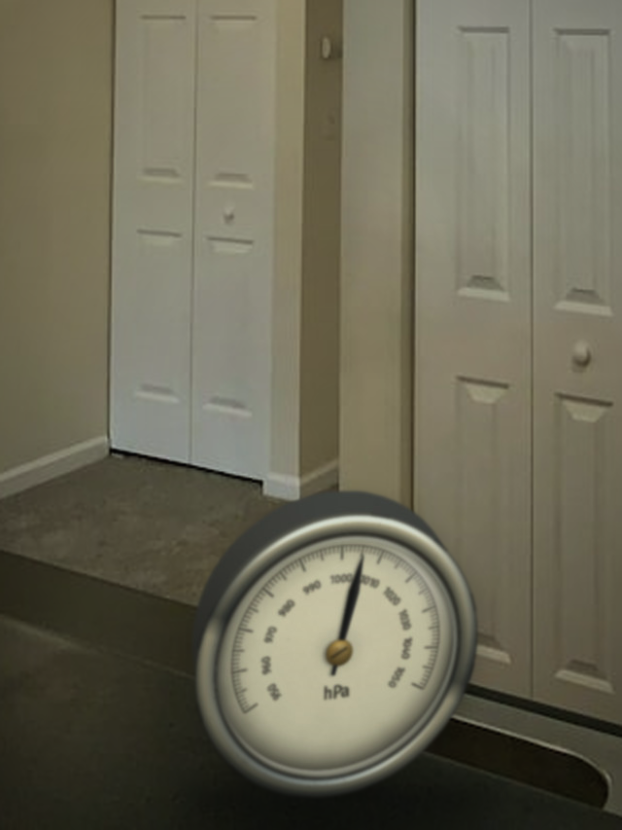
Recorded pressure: hPa 1005
